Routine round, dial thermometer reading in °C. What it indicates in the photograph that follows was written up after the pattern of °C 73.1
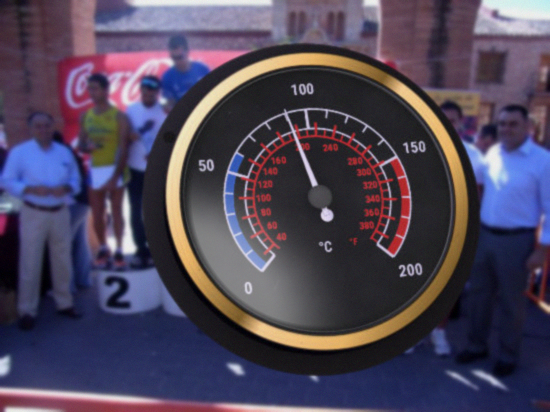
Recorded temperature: °C 90
